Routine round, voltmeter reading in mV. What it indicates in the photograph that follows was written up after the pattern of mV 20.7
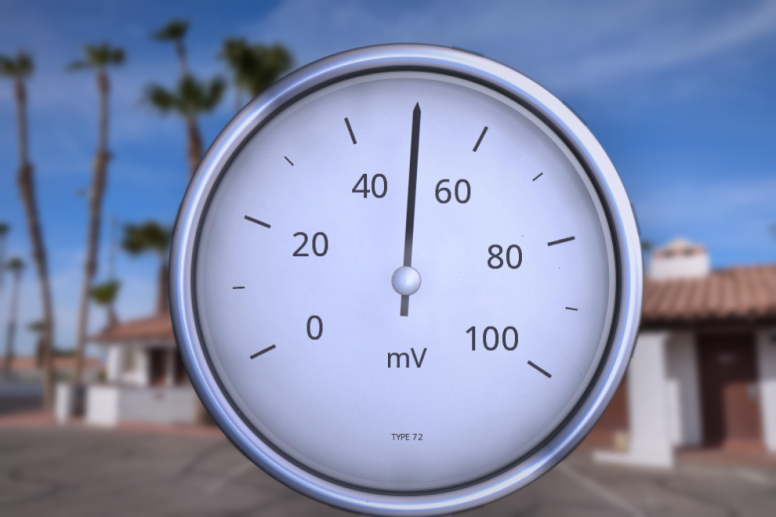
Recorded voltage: mV 50
